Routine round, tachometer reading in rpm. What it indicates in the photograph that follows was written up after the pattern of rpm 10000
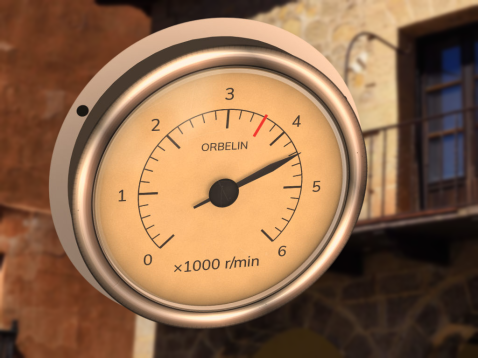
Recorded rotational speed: rpm 4400
